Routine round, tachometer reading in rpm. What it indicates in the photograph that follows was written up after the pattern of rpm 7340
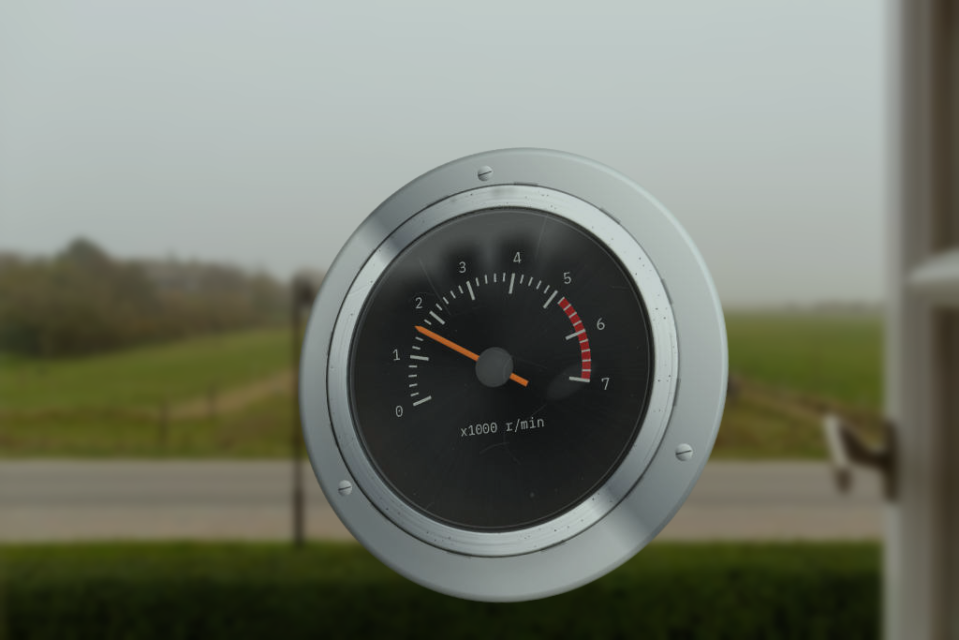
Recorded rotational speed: rpm 1600
